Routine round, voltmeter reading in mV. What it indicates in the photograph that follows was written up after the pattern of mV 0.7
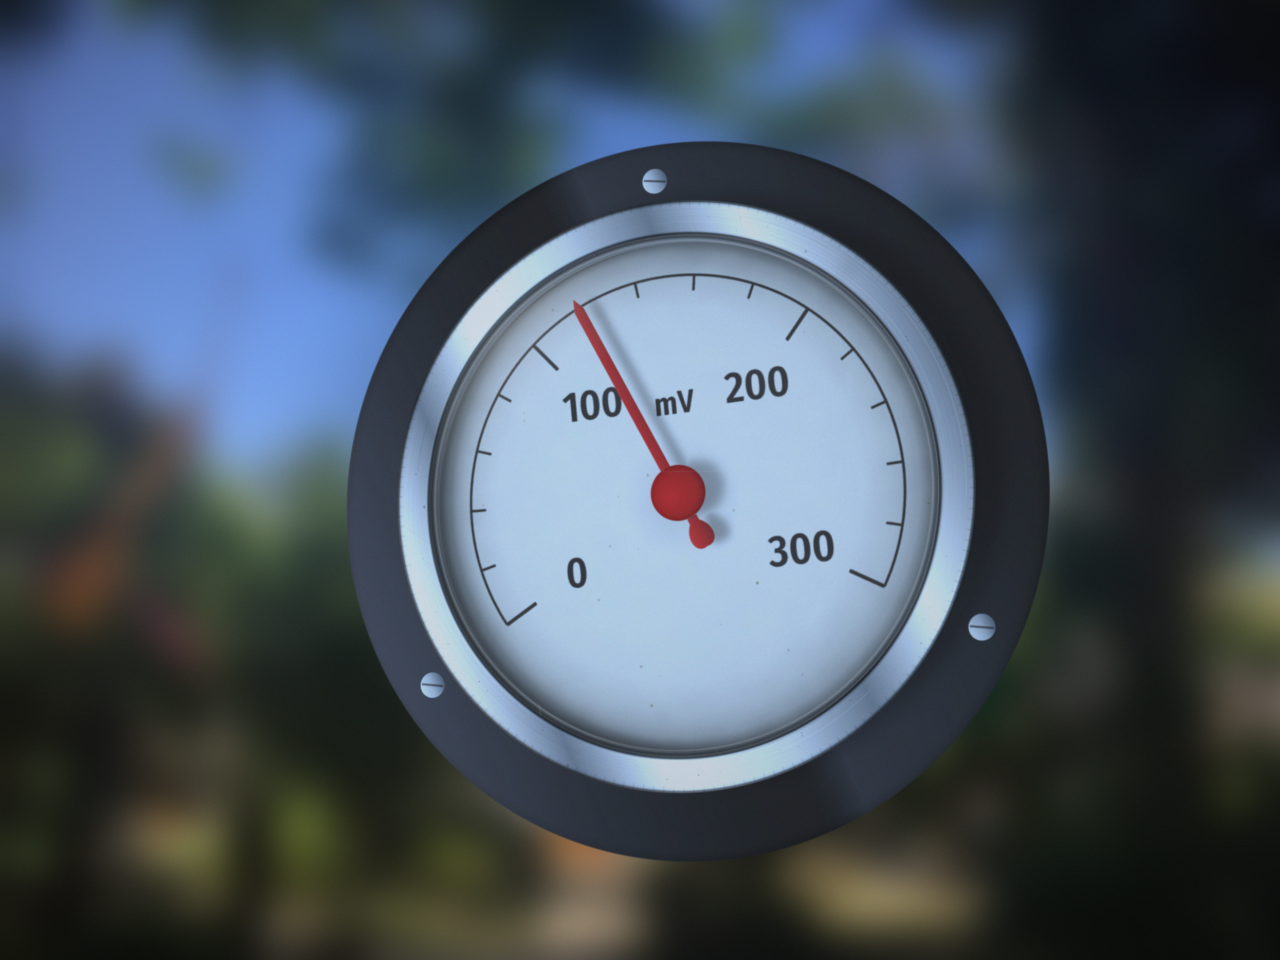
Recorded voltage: mV 120
